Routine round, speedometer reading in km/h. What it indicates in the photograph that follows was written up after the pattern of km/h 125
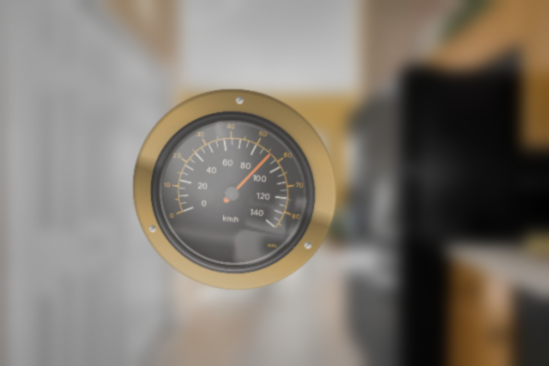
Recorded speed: km/h 90
